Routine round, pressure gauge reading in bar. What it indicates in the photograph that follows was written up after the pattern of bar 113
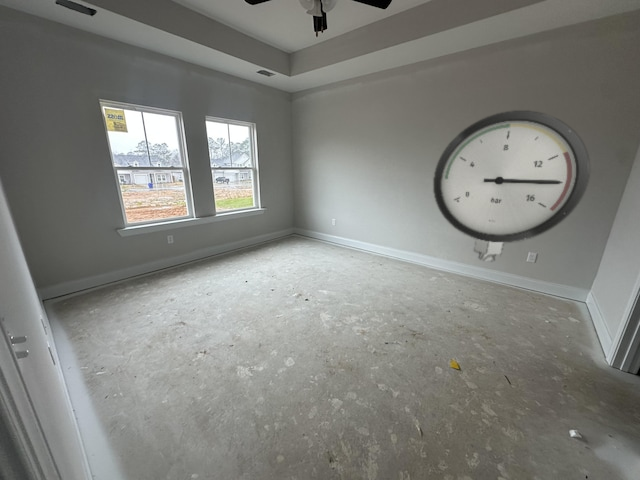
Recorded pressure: bar 14
